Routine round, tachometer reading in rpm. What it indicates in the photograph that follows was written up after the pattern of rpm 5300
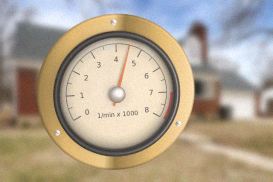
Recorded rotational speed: rpm 4500
